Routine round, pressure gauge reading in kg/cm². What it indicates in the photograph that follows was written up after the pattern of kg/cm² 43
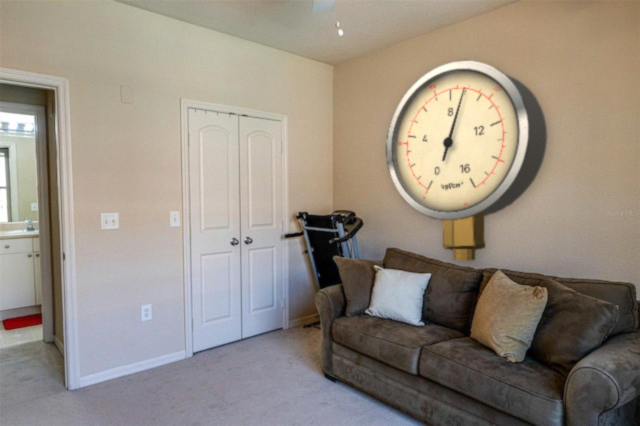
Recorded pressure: kg/cm² 9
